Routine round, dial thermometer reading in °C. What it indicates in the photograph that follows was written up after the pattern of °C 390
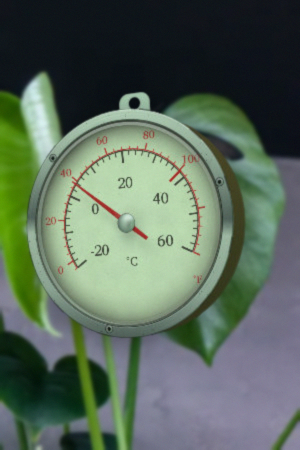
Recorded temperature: °C 4
